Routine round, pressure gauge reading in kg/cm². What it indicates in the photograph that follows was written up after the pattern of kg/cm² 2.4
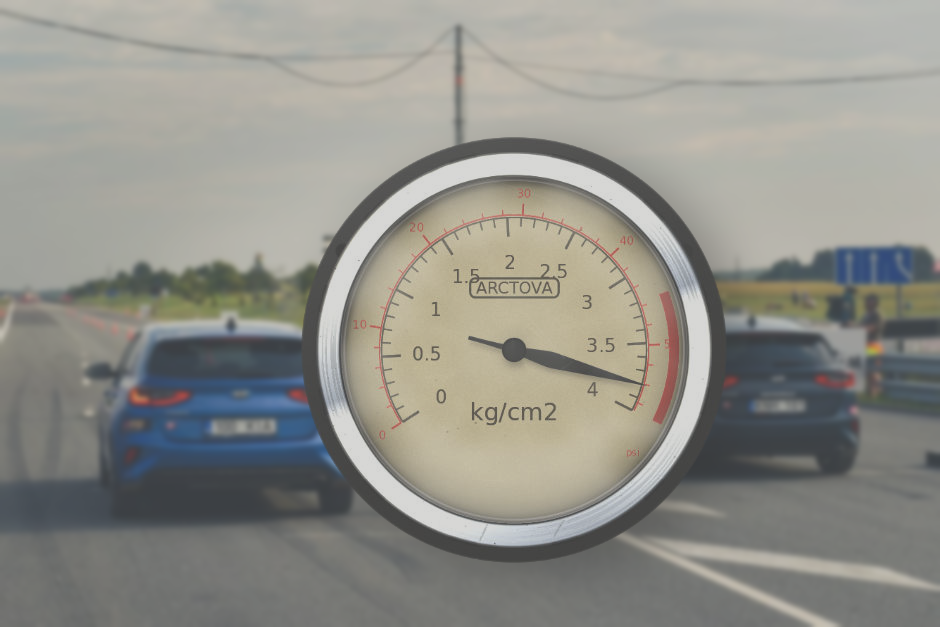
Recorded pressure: kg/cm² 3.8
